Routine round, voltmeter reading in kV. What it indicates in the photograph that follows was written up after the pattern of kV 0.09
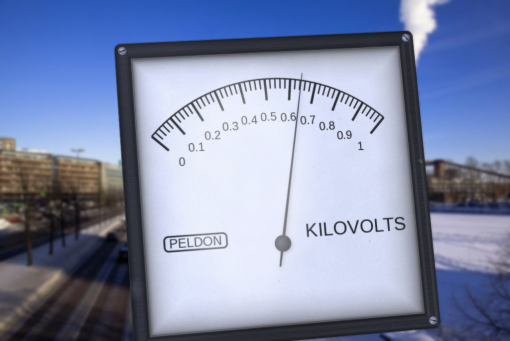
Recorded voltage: kV 0.64
